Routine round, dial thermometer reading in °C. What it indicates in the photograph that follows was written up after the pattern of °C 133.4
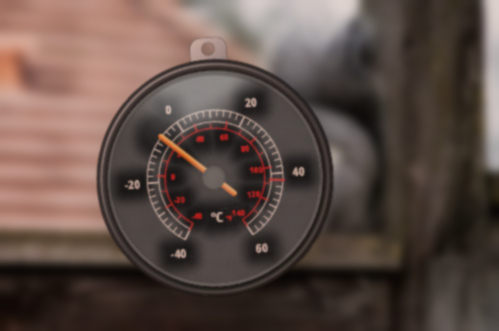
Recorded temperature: °C -6
